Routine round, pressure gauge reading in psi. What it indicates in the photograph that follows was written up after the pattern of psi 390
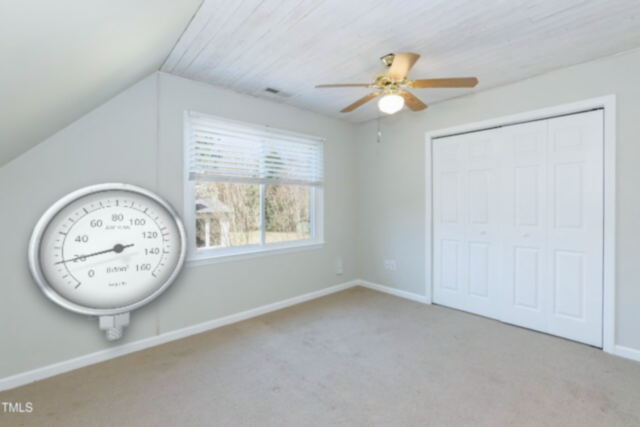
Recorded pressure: psi 20
